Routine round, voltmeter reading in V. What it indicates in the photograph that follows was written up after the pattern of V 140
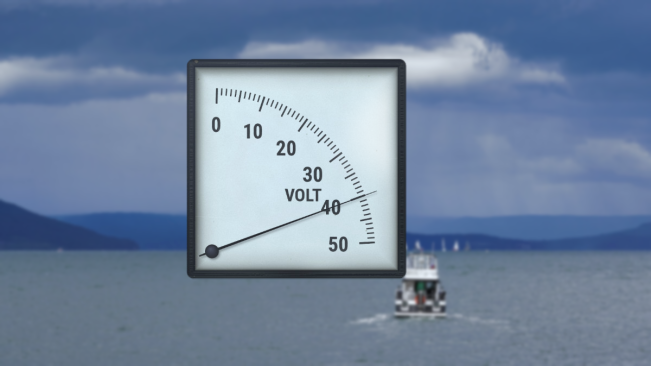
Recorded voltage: V 40
